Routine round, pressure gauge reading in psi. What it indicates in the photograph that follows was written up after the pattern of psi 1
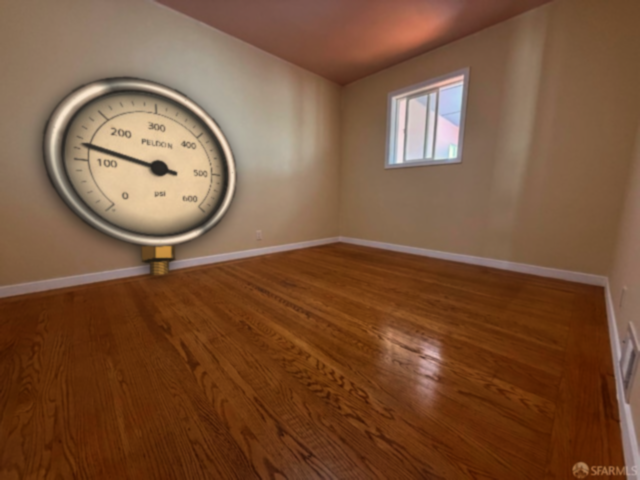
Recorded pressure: psi 130
